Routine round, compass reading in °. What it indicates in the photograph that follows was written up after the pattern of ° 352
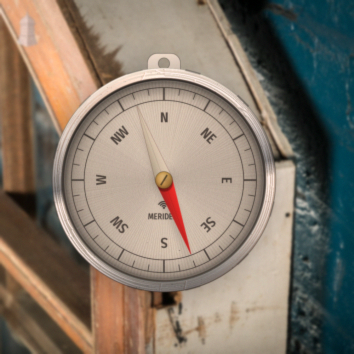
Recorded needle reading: ° 160
